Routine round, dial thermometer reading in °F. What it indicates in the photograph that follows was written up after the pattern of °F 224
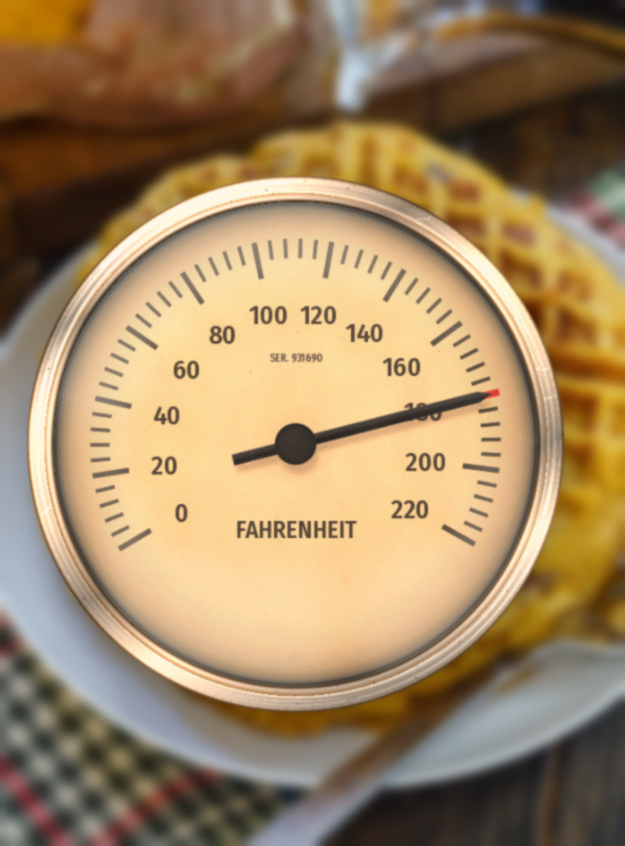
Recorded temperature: °F 180
